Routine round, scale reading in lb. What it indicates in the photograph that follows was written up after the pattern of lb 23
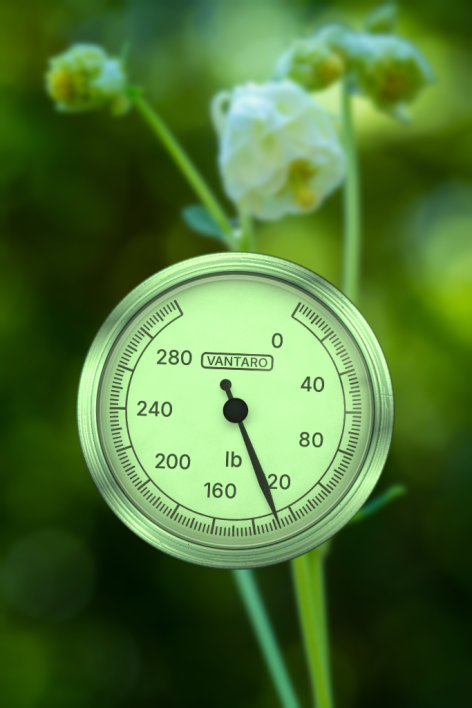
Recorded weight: lb 128
